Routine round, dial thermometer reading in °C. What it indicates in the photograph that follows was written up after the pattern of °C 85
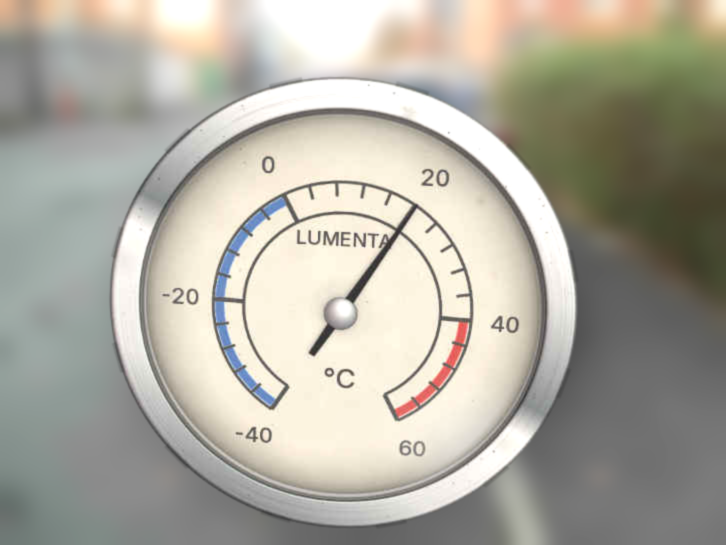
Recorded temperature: °C 20
